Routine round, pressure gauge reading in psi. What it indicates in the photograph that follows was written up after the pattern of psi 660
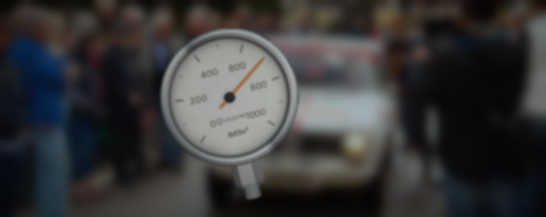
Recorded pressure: psi 700
